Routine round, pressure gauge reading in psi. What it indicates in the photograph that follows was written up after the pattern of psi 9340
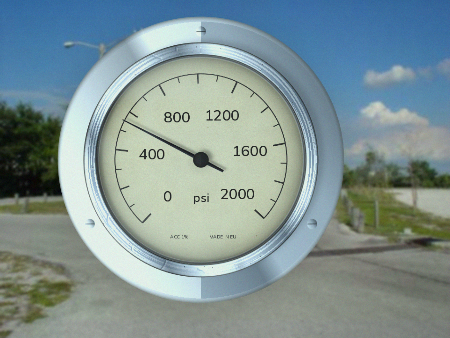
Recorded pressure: psi 550
